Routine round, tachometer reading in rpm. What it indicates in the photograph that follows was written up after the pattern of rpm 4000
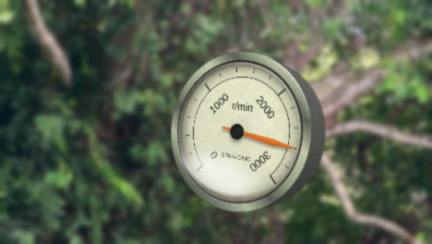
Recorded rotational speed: rpm 2600
